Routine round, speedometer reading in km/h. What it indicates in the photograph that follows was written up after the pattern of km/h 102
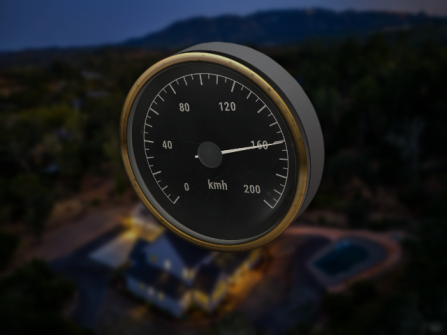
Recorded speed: km/h 160
